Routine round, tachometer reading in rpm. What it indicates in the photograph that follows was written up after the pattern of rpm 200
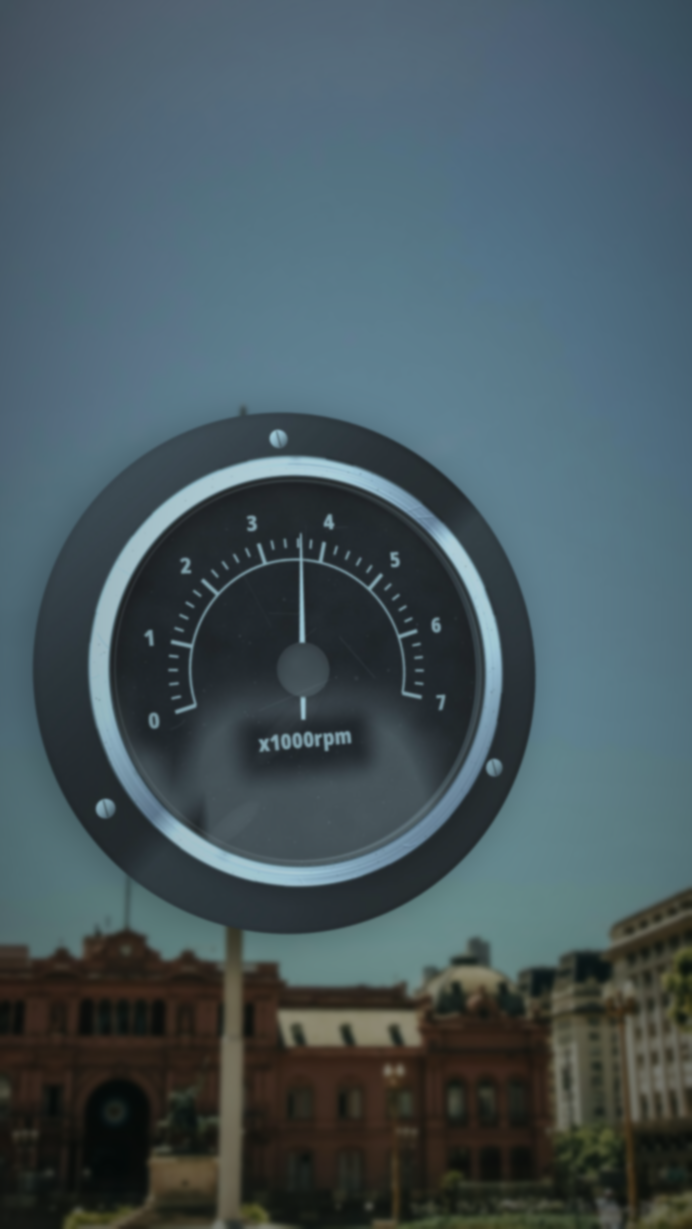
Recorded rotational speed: rpm 3600
